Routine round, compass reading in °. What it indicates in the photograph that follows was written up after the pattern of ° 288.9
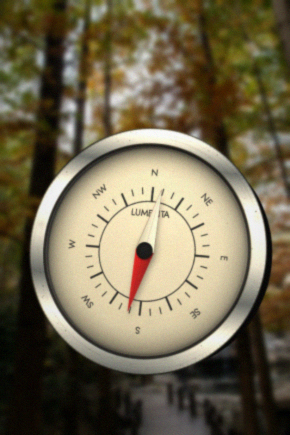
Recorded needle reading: ° 190
